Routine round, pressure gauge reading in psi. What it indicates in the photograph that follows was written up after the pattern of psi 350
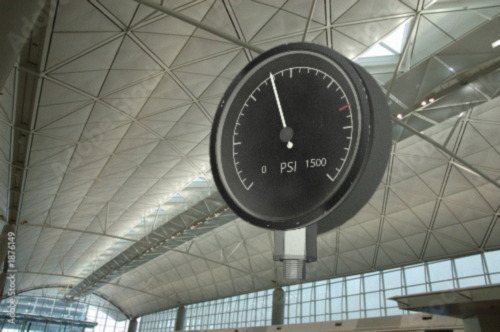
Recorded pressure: psi 650
